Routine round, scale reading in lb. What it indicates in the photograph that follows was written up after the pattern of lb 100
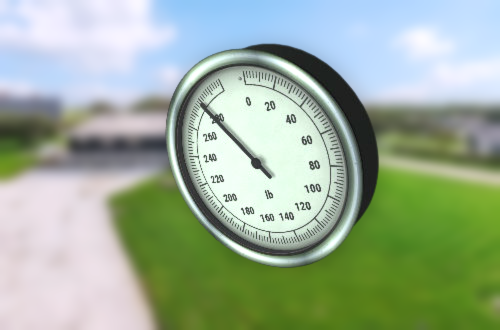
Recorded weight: lb 280
